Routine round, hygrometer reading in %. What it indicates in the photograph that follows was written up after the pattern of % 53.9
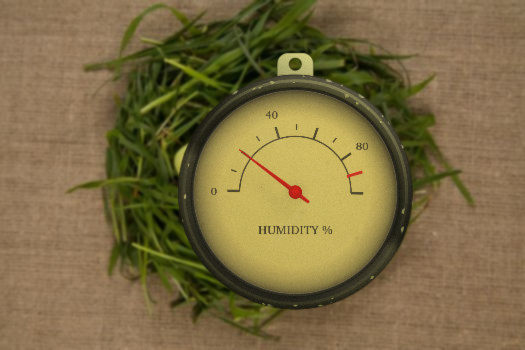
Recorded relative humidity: % 20
